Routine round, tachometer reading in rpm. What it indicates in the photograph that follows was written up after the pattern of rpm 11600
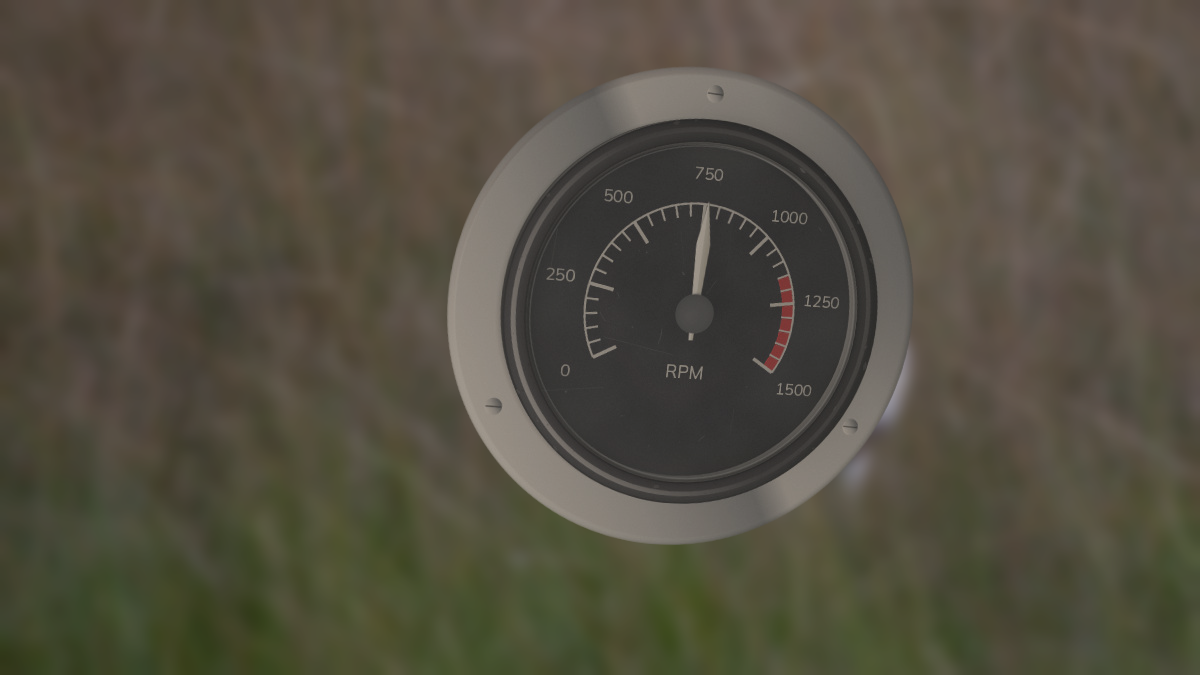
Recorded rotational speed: rpm 750
